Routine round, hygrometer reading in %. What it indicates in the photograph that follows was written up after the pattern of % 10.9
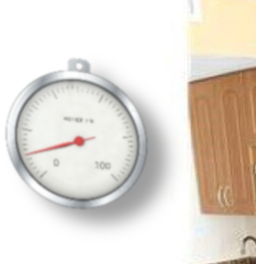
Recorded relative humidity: % 10
